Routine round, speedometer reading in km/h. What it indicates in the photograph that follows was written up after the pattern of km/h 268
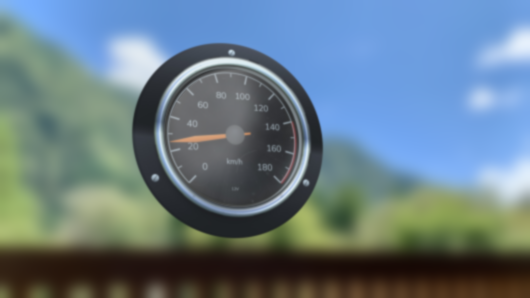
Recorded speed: km/h 25
